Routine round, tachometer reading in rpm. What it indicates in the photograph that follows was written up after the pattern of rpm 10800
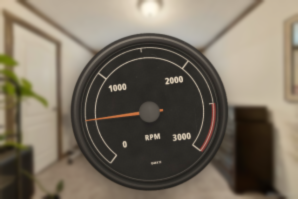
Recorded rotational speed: rpm 500
